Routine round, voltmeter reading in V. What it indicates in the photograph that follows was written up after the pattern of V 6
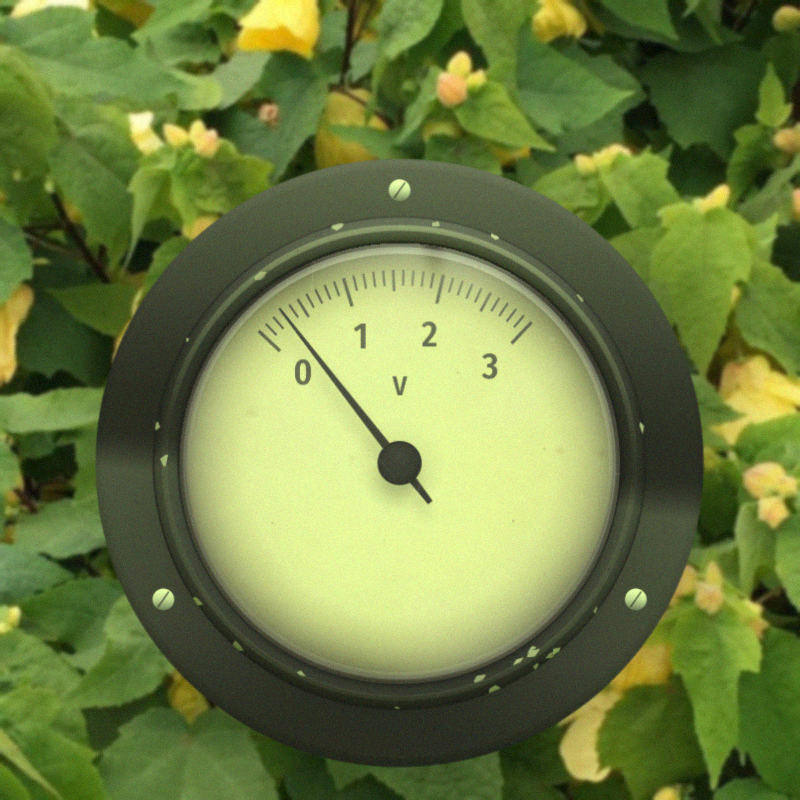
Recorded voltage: V 0.3
